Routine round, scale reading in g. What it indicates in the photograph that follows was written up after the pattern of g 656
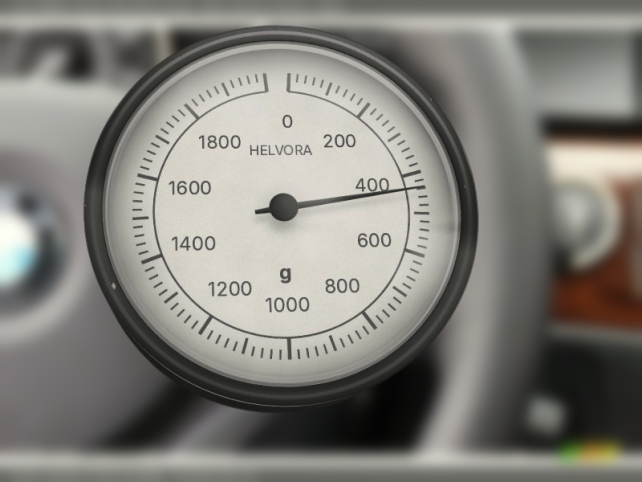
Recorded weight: g 440
